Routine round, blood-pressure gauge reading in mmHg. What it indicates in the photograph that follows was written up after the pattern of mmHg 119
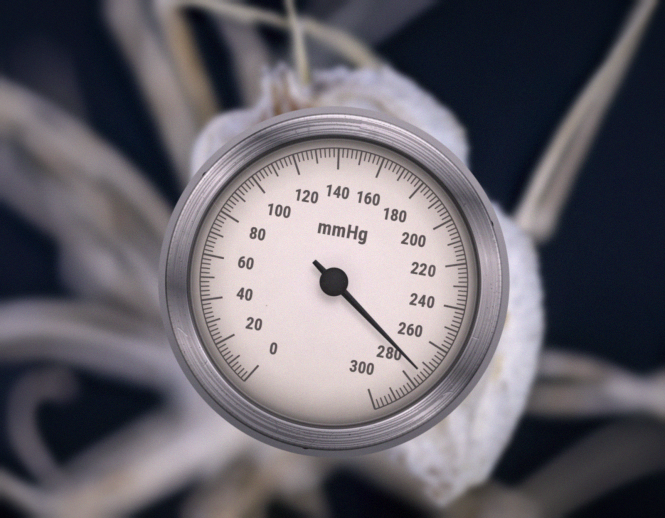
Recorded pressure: mmHg 274
